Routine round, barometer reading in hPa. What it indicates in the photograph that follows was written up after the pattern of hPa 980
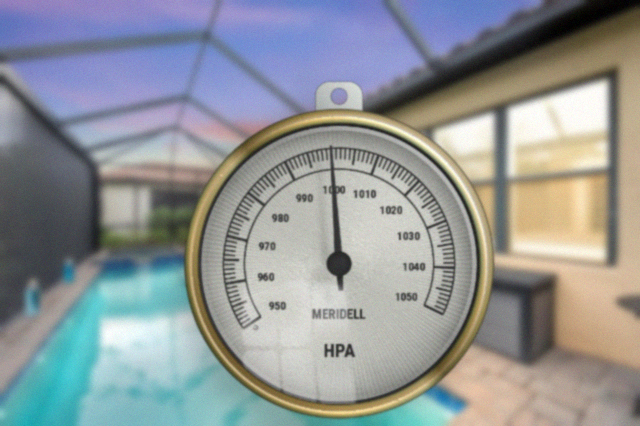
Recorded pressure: hPa 1000
